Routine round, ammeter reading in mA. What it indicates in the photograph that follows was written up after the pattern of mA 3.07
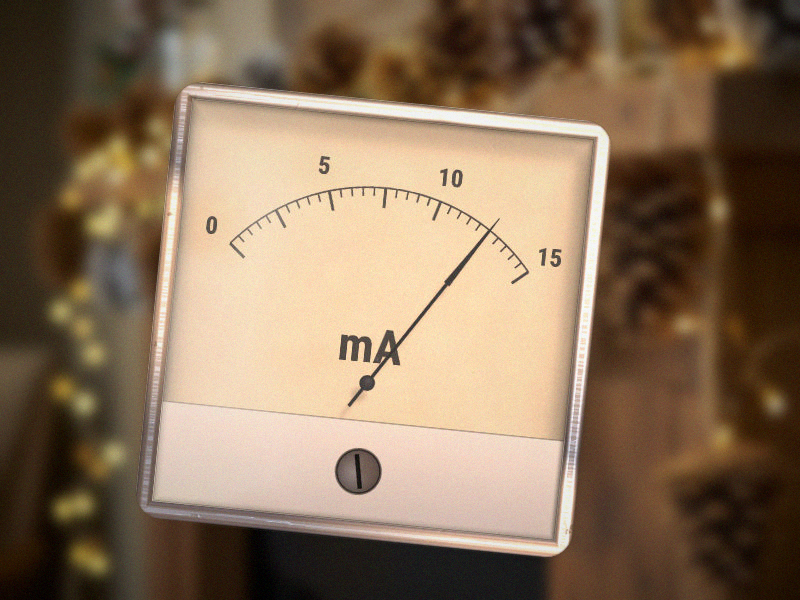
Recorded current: mA 12.5
